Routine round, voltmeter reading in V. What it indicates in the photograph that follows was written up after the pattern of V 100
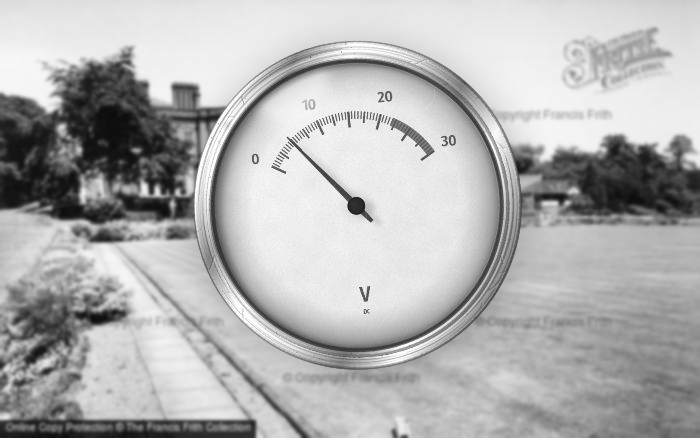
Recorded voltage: V 5
